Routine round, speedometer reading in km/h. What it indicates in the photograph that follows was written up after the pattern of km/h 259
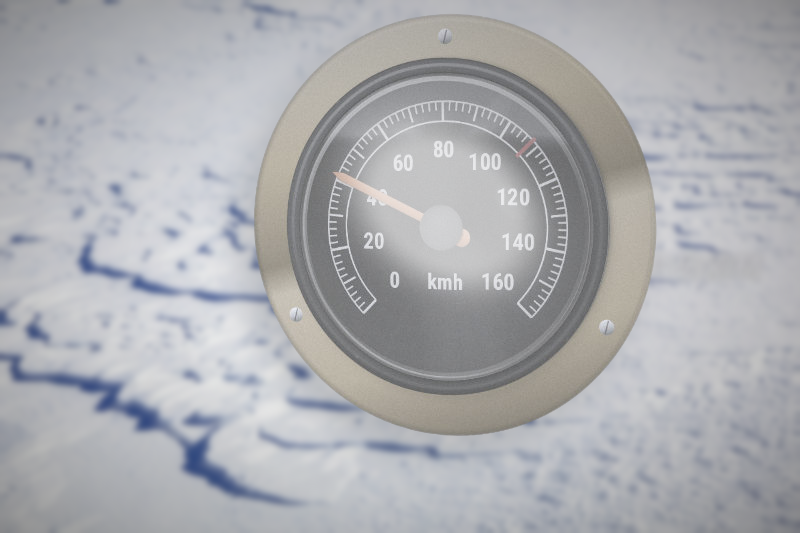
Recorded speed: km/h 42
